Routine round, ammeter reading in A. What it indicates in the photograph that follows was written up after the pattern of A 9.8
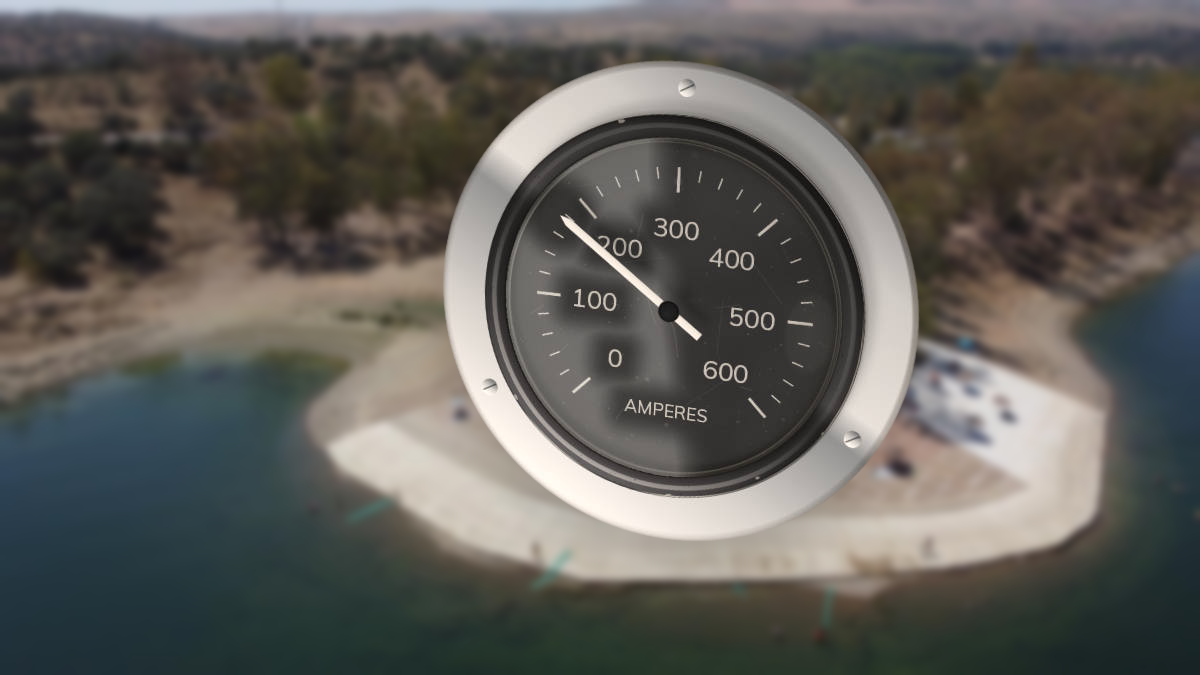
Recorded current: A 180
